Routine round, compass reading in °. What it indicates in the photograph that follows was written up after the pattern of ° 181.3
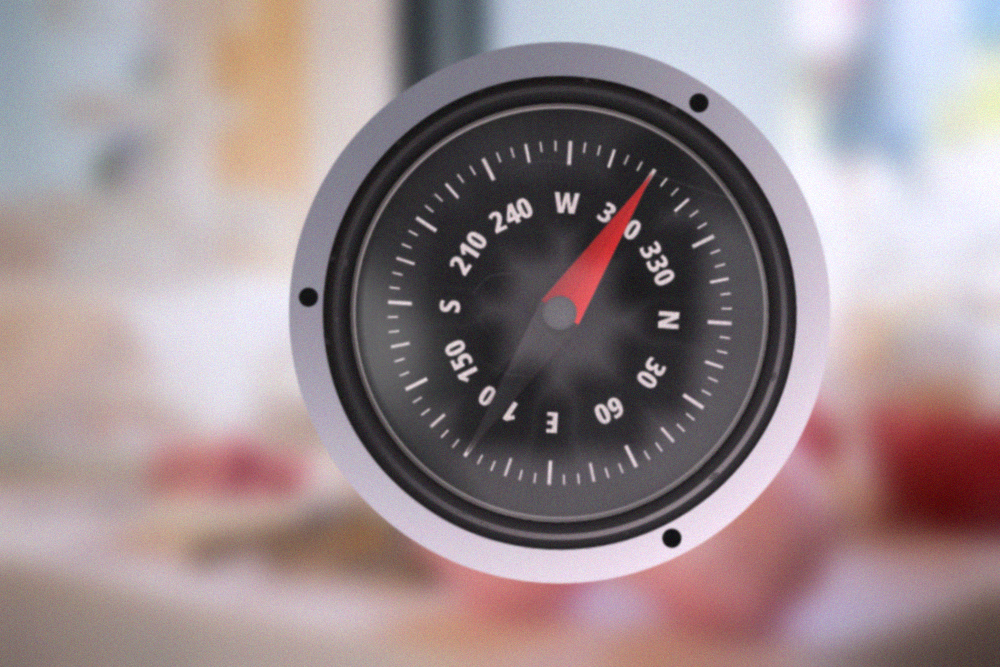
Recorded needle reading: ° 300
